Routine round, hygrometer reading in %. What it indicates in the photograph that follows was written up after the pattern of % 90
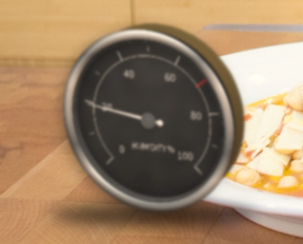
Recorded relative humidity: % 20
